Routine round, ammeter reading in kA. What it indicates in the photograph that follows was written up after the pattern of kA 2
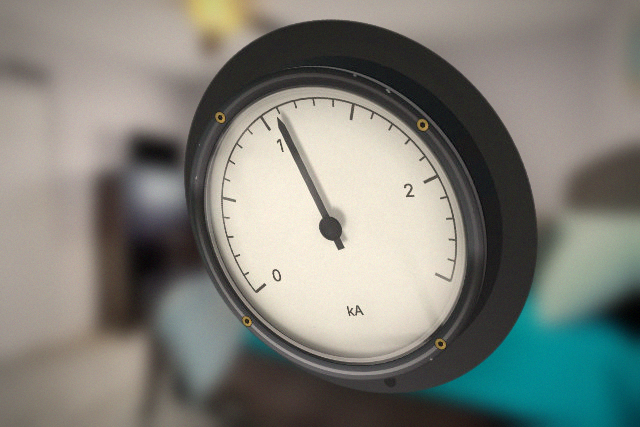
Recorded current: kA 1.1
